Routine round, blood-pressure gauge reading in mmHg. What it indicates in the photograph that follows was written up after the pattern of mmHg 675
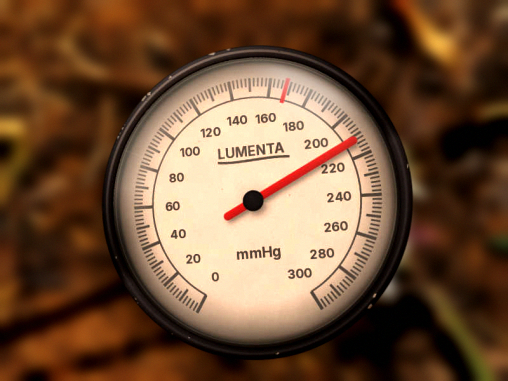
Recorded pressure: mmHg 212
